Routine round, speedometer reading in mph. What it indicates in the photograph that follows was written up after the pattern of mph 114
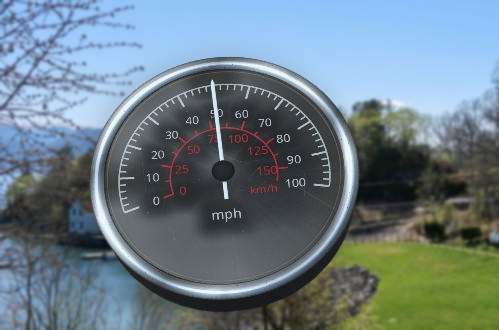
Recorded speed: mph 50
